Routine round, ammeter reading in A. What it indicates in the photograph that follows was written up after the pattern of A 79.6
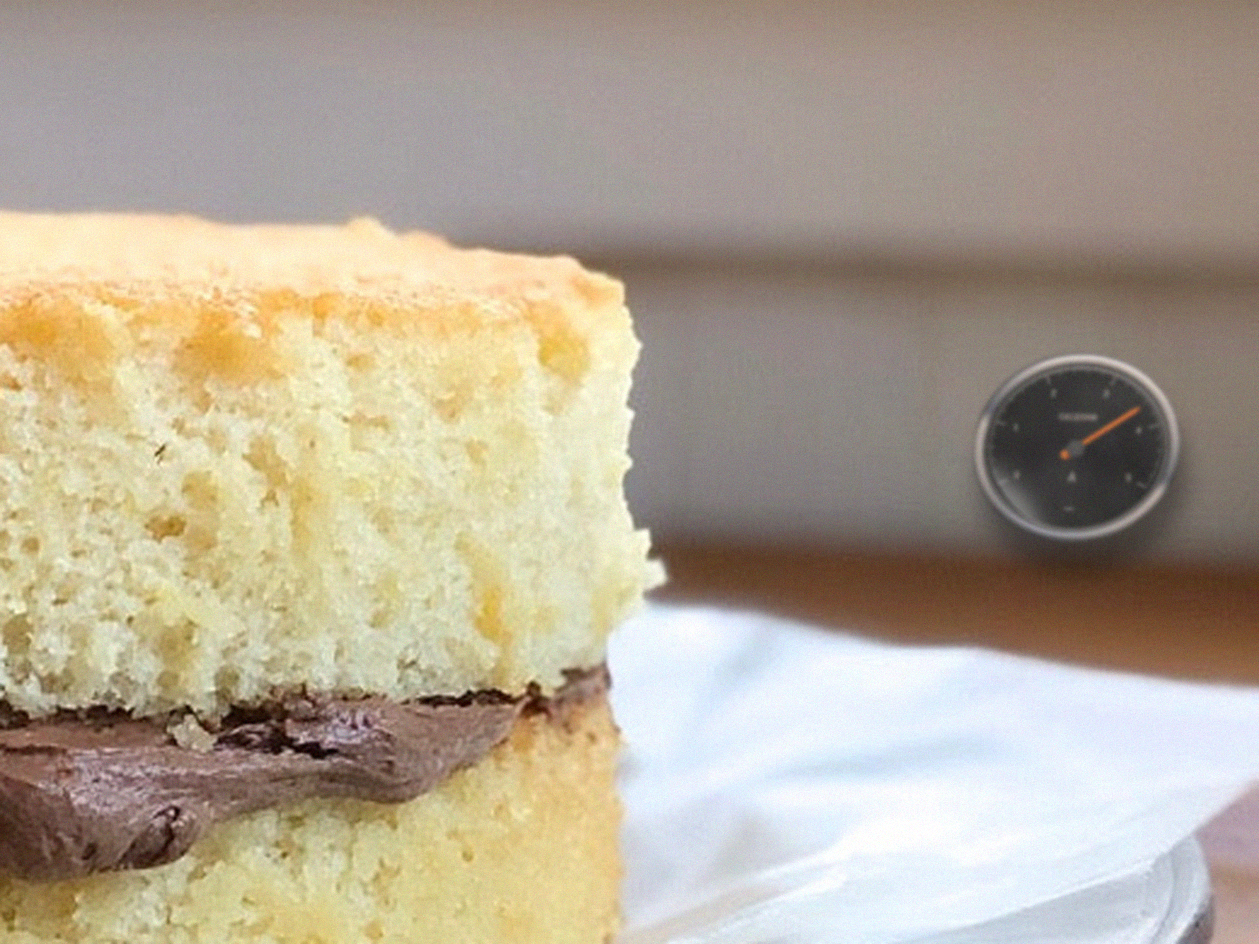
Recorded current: A 3.6
